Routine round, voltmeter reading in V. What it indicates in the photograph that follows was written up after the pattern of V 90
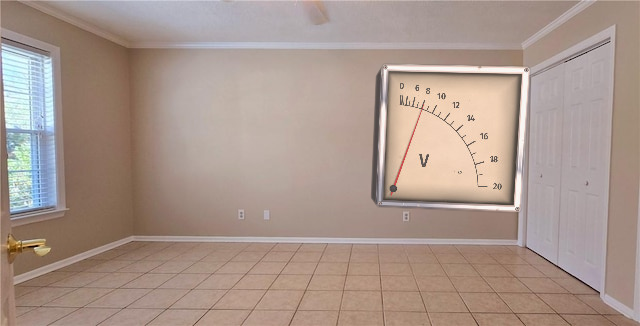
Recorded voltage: V 8
